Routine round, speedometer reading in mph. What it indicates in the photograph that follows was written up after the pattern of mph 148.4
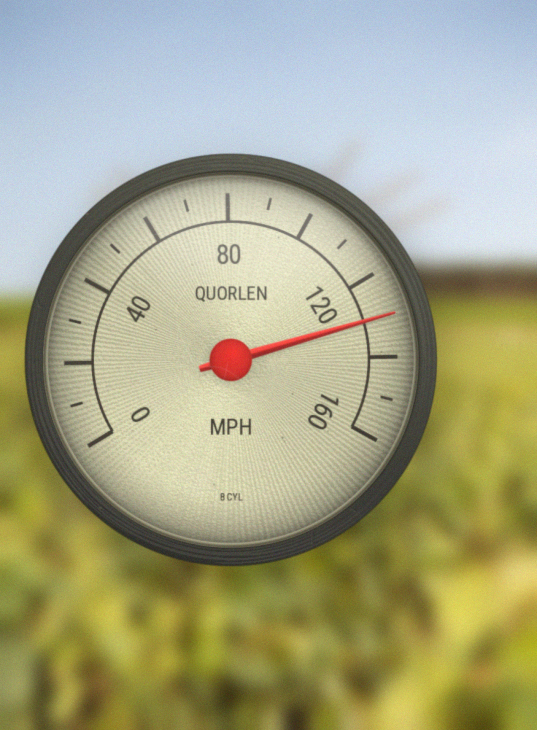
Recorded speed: mph 130
